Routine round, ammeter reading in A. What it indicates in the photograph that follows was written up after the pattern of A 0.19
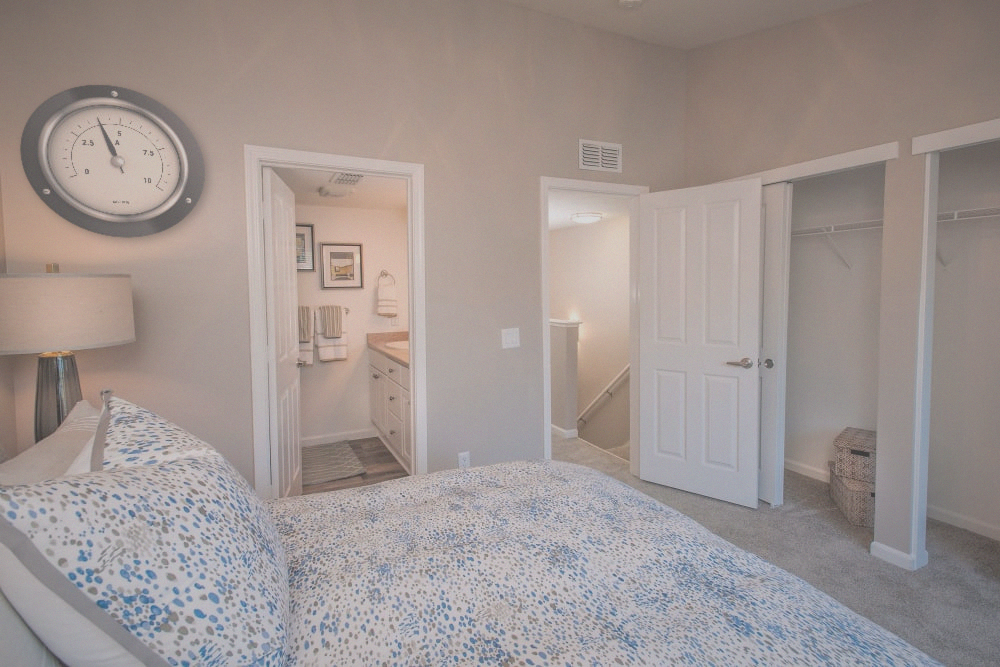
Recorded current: A 4
